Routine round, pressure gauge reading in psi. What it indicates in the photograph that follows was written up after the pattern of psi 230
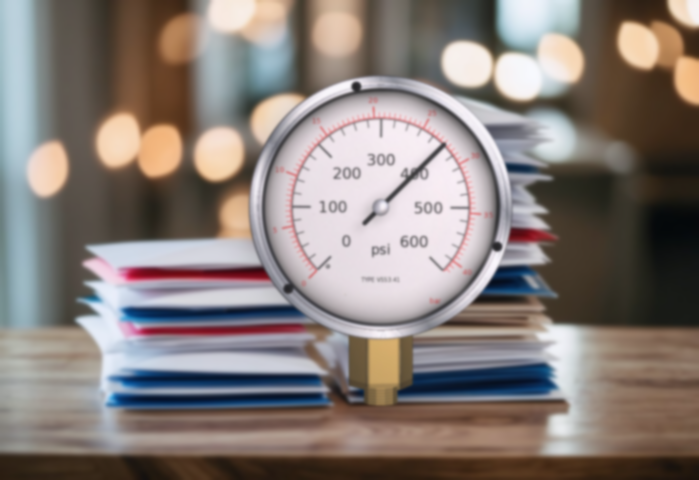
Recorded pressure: psi 400
